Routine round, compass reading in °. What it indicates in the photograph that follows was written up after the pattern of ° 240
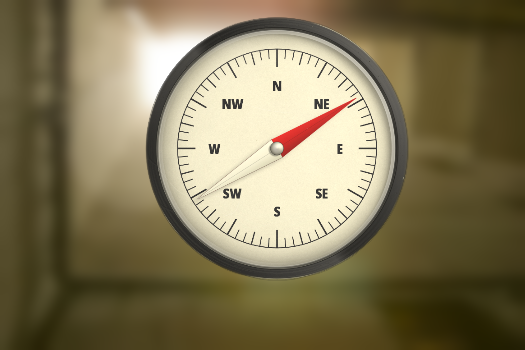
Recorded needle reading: ° 57.5
